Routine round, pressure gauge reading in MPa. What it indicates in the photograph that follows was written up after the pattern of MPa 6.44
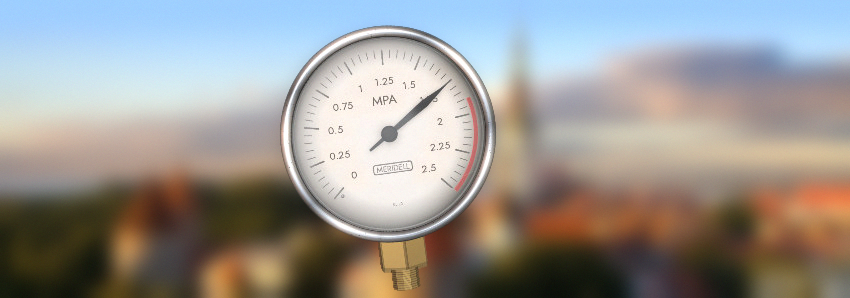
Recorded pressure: MPa 1.75
